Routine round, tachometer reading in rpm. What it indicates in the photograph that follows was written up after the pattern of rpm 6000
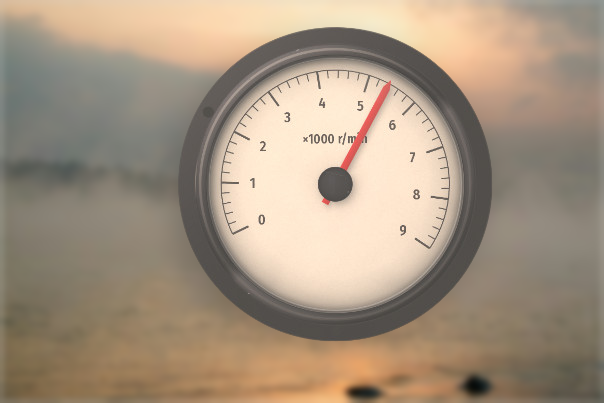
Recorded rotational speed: rpm 5400
